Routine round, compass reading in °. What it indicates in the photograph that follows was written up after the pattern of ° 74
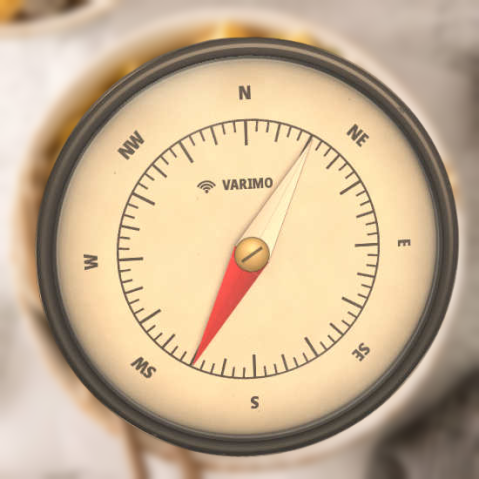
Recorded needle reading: ° 210
